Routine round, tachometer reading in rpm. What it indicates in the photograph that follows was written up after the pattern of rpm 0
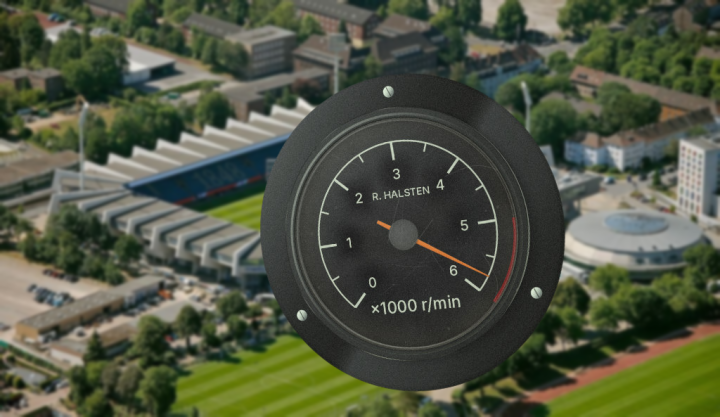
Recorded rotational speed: rpm 5750
